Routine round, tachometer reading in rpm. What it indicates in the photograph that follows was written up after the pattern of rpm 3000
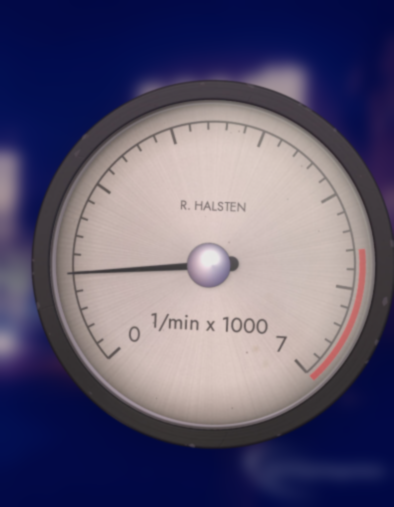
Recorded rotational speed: rpm 1000
